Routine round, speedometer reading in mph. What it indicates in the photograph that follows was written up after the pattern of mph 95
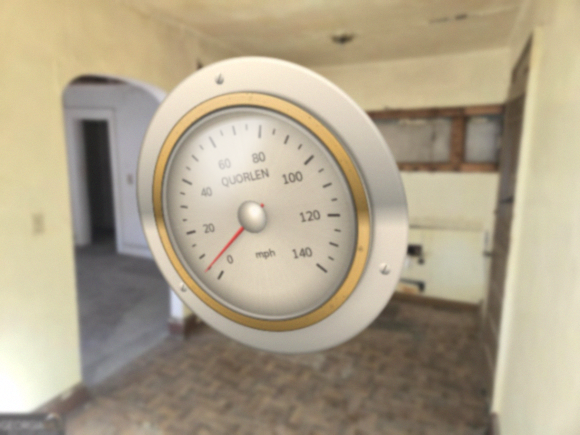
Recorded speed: mph 5
